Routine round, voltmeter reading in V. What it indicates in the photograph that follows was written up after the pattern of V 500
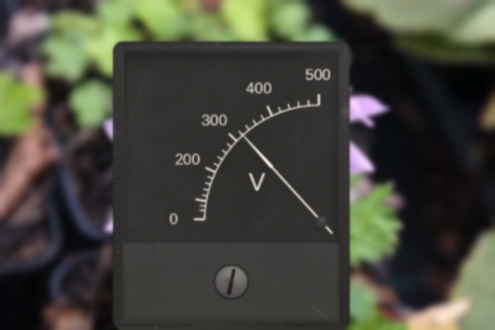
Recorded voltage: V 320
